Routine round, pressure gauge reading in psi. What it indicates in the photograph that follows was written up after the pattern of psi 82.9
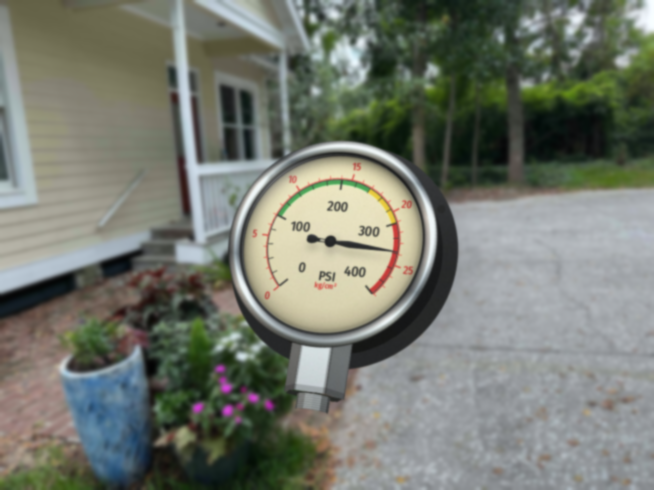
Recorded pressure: psi 340
